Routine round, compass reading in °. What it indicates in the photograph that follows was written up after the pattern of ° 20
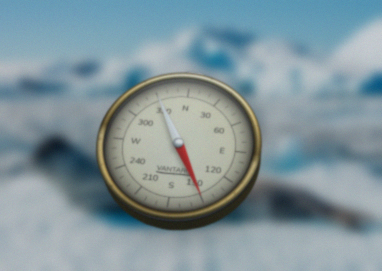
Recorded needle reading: ° 150
